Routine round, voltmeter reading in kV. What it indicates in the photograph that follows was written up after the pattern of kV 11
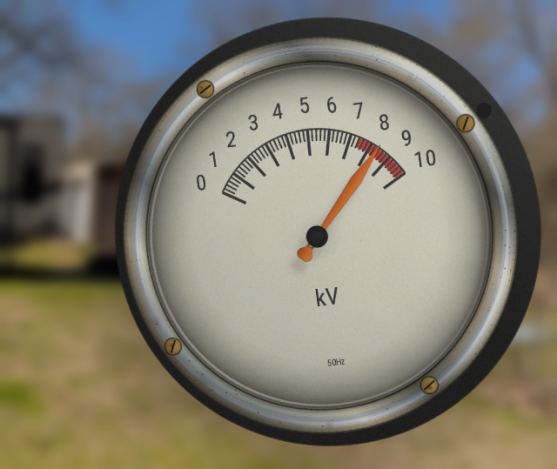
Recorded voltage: kV 8.4
